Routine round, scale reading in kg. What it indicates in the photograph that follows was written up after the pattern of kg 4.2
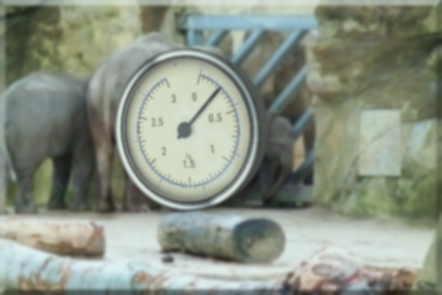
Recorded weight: kg 0.25
